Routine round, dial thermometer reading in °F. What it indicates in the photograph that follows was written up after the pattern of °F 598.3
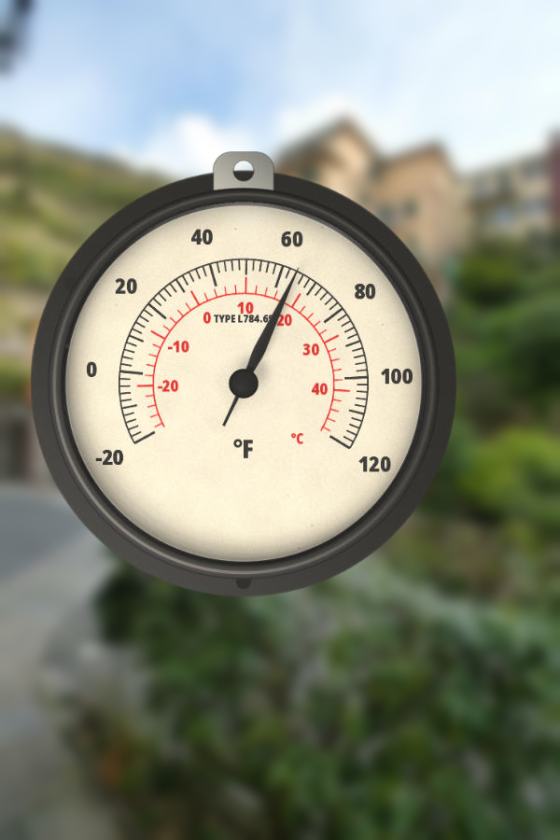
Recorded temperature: °F 64
